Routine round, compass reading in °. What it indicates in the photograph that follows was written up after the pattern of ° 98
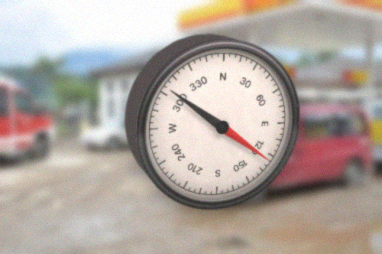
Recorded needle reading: ° 125
